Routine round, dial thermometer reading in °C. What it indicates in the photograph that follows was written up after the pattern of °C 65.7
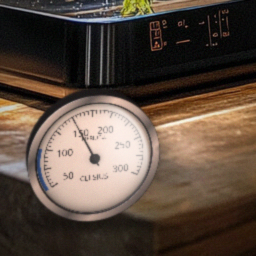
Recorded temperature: °C 150
